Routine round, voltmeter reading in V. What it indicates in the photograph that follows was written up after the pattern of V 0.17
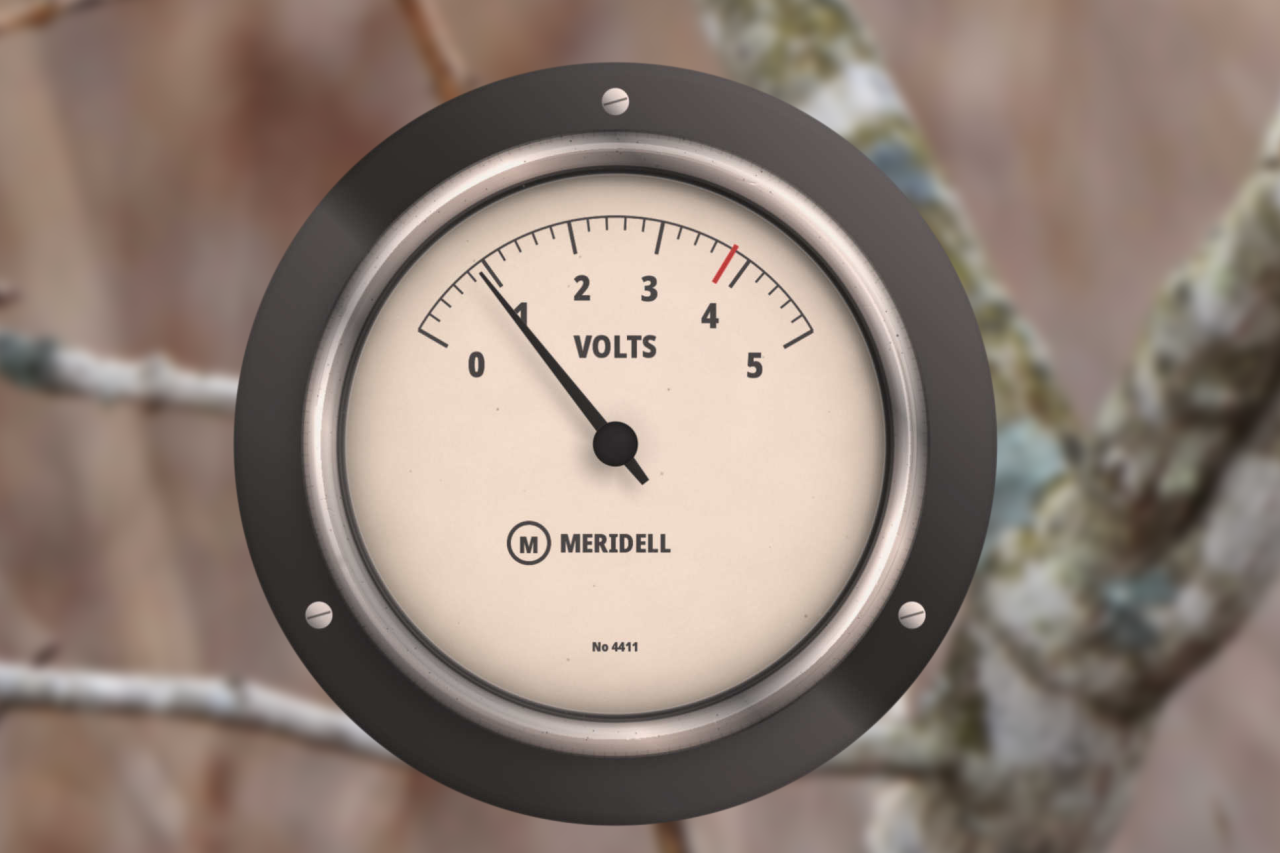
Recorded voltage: V 0.9
